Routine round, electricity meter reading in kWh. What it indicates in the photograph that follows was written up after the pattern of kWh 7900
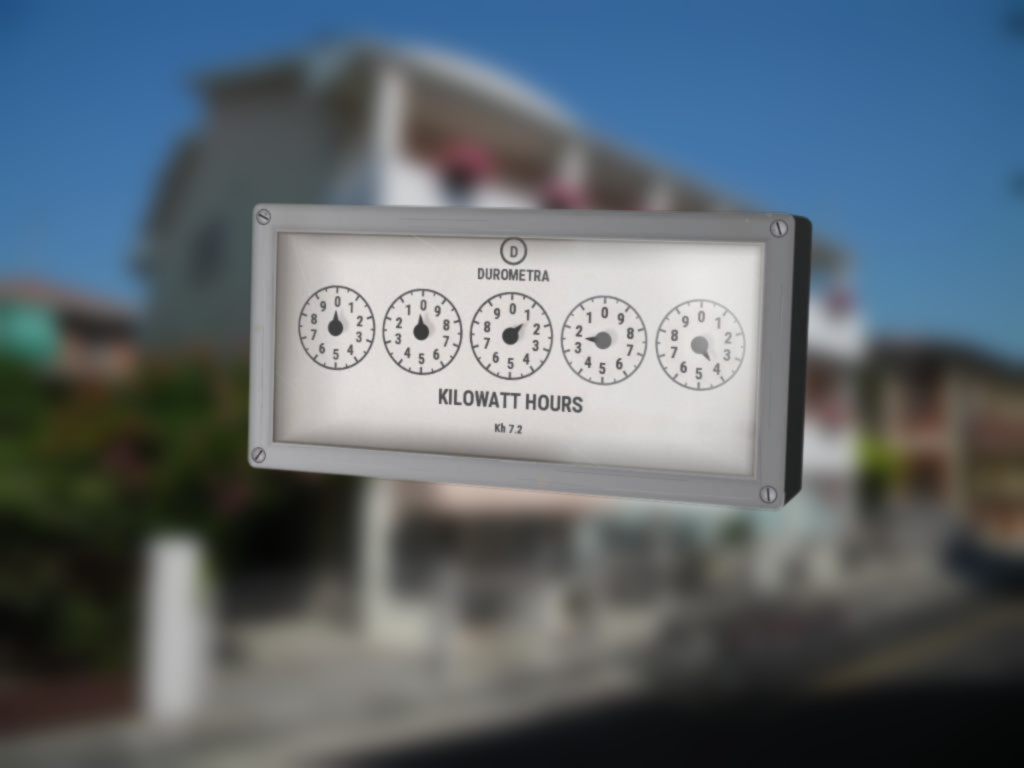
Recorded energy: kWh 124
